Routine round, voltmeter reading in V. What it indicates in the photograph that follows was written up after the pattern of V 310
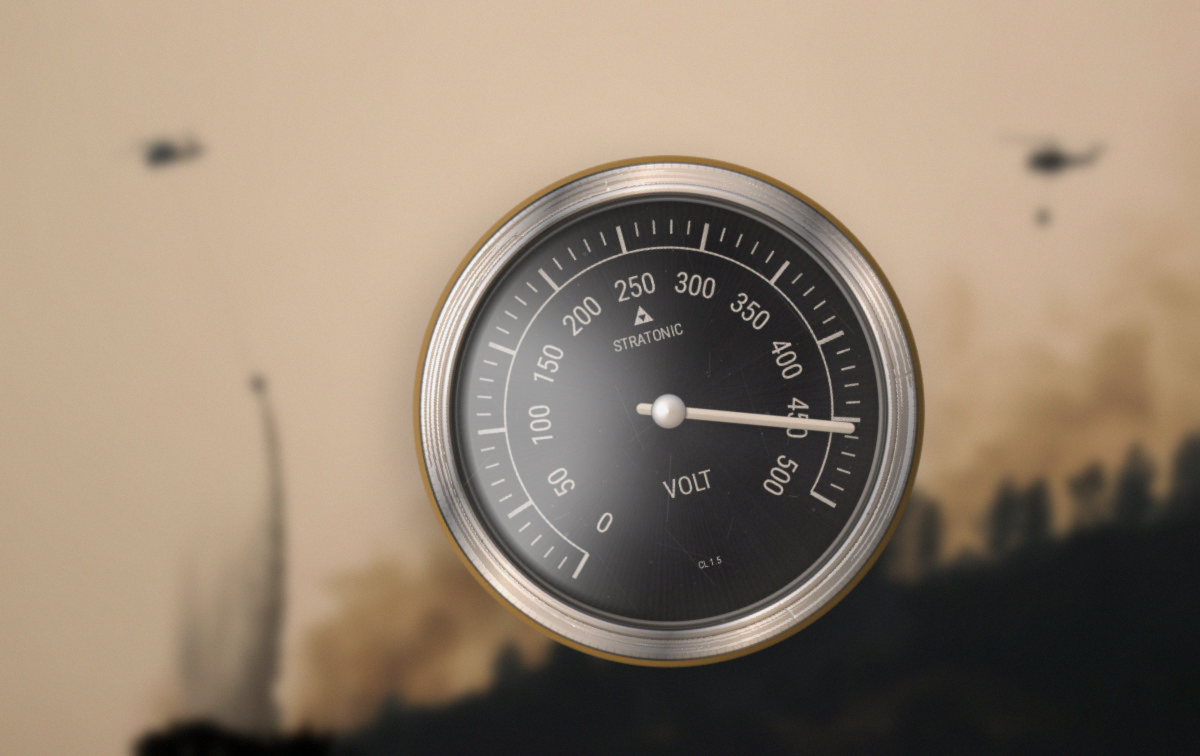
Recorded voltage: V 455
